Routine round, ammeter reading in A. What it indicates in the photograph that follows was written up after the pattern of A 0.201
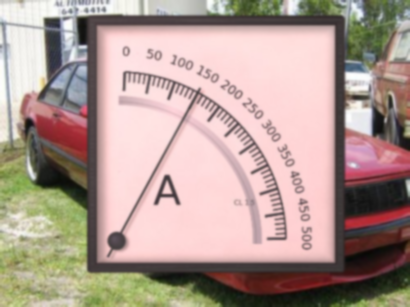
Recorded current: A 150
